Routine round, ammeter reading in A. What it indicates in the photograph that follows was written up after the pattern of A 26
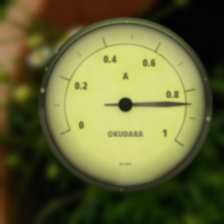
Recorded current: A 0.85
